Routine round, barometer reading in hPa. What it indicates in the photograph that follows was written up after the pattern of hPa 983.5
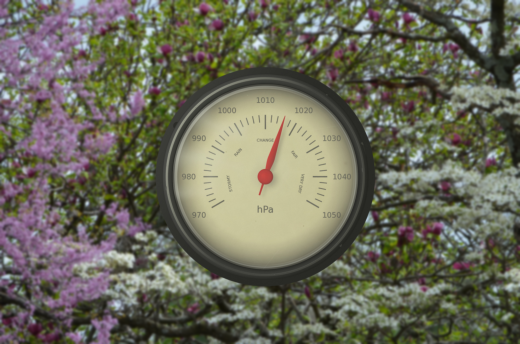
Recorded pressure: hPa 1016
